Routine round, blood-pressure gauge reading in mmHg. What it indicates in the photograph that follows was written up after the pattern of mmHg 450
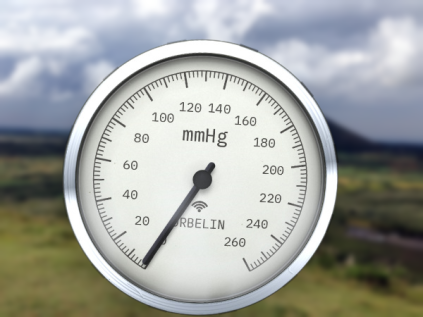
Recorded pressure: mmHg 2
